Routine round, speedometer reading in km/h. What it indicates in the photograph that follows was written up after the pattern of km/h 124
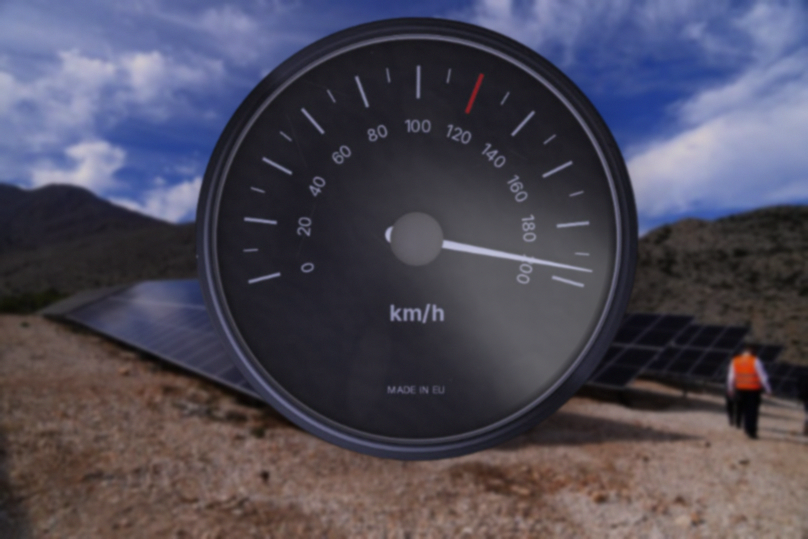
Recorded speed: km/h 195
